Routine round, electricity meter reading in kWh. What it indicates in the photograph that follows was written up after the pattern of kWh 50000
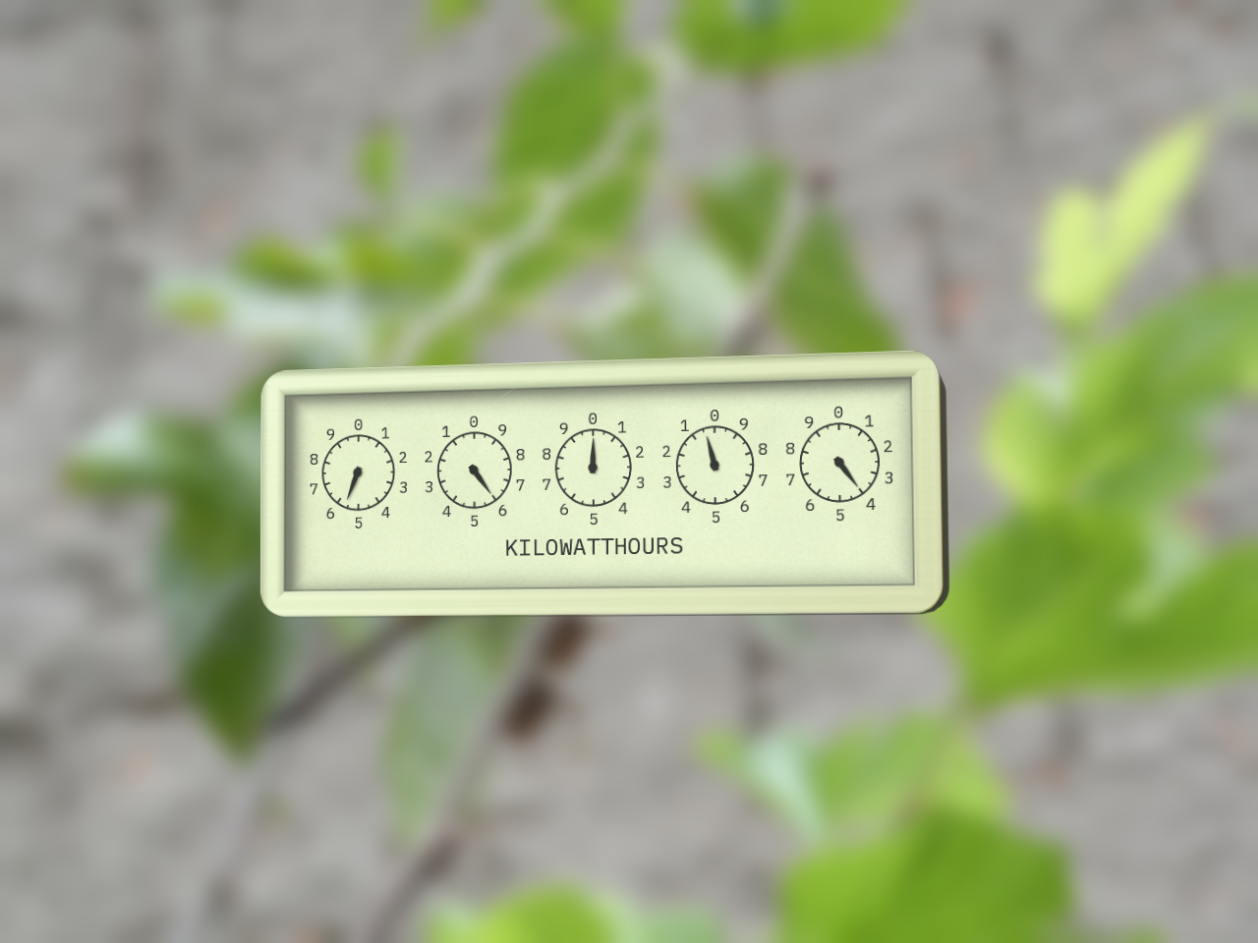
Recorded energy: kWh 56004
